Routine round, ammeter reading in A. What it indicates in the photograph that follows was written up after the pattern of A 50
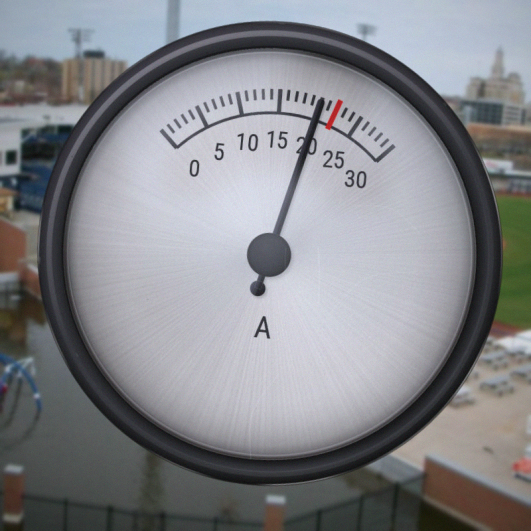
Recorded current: A 20
